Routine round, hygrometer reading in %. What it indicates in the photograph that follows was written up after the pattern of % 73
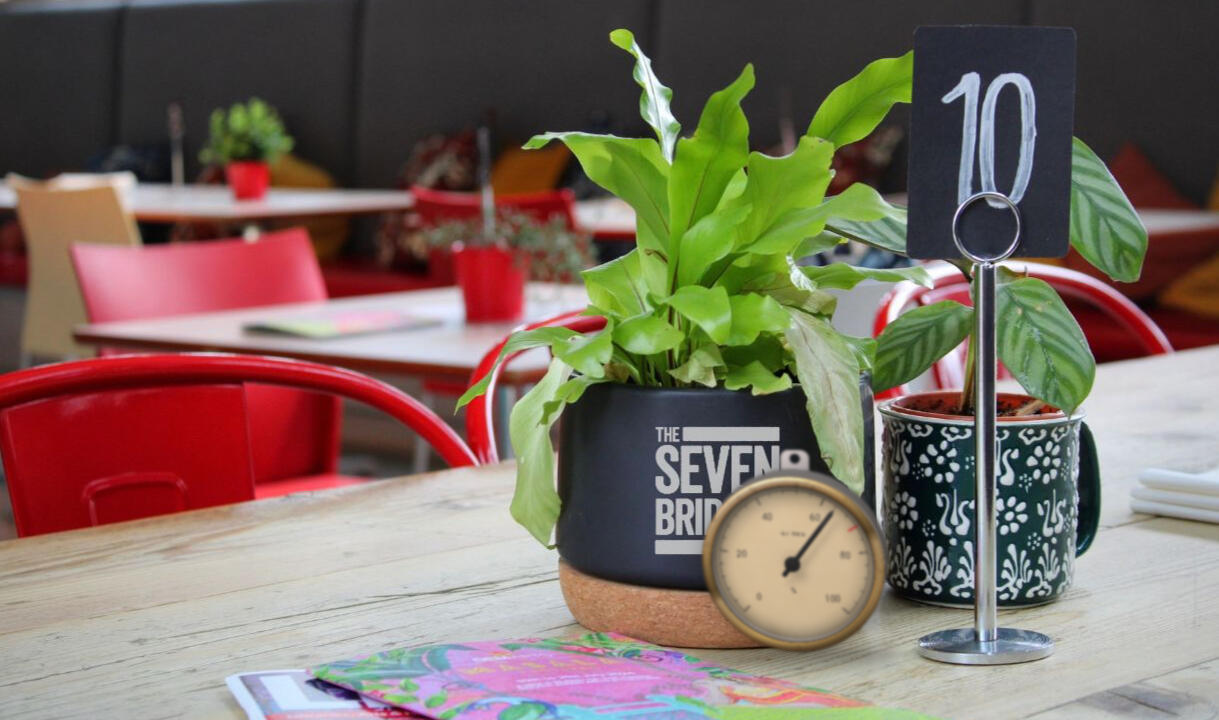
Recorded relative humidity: % 64
